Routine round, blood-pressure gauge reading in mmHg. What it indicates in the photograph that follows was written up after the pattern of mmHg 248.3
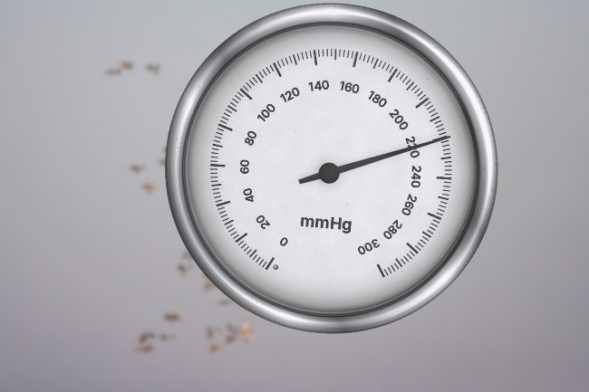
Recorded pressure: mmHg 220
